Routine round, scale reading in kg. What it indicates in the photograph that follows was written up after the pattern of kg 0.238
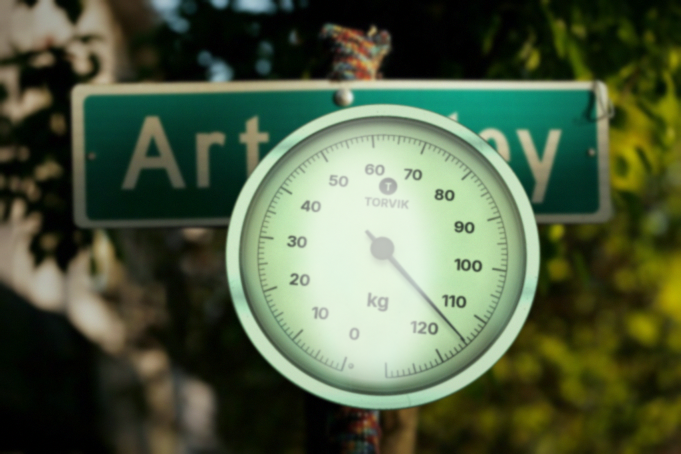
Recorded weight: kg 115
